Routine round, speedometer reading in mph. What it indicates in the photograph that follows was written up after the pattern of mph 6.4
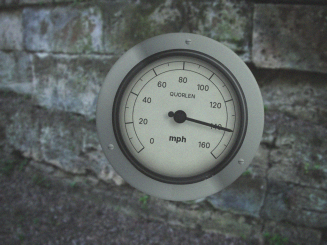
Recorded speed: mph 140
